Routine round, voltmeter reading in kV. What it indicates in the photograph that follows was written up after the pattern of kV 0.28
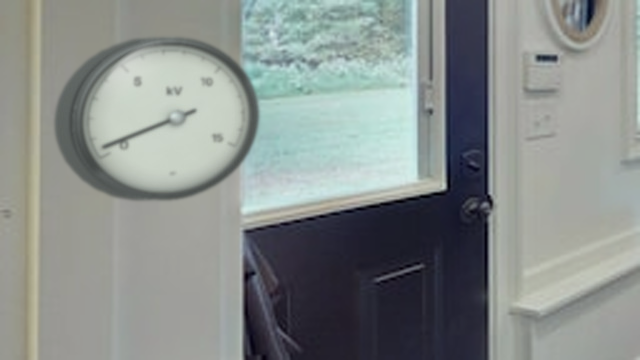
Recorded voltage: kV 0.5
